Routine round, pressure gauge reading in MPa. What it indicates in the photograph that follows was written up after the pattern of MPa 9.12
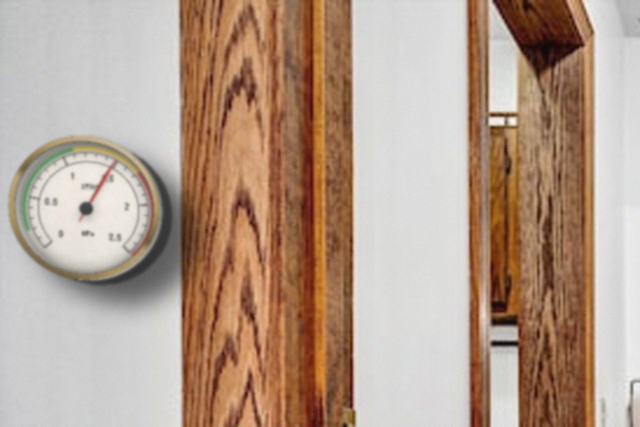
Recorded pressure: MPa 1.5
